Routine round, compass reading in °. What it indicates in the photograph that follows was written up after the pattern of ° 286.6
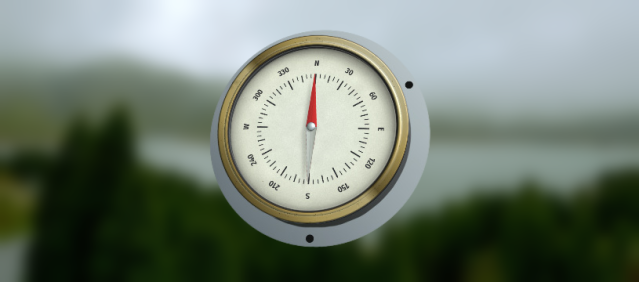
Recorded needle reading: ° 0
